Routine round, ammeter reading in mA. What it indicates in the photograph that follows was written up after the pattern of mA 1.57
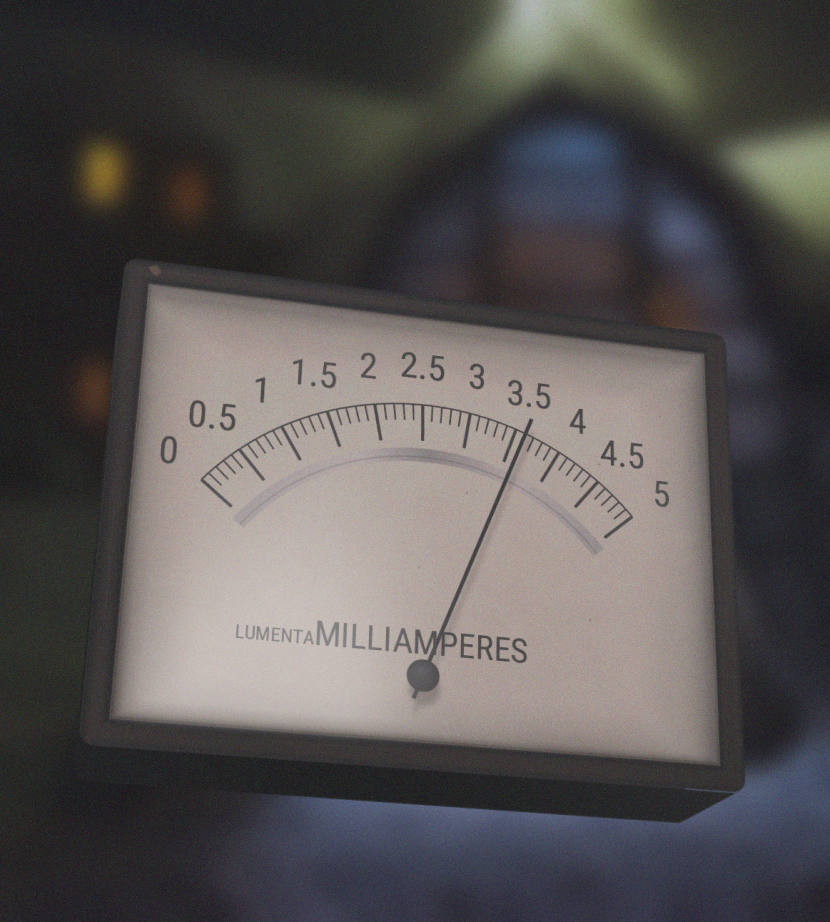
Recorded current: mA 3.6
